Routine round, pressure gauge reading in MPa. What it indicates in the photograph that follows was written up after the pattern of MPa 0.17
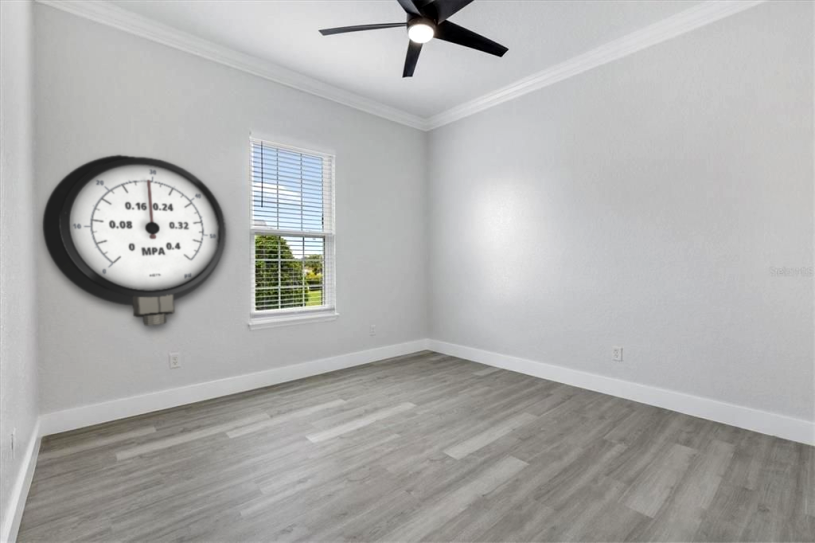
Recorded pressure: MPa 0.2
